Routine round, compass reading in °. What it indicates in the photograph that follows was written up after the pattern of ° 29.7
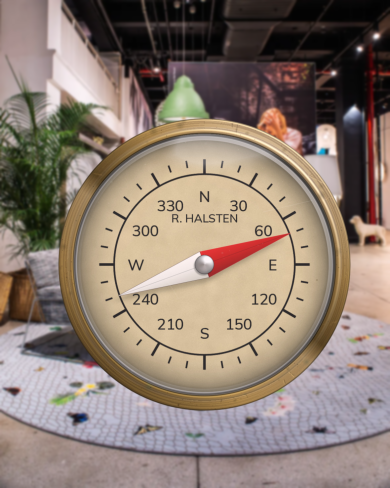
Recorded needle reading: ° 70
